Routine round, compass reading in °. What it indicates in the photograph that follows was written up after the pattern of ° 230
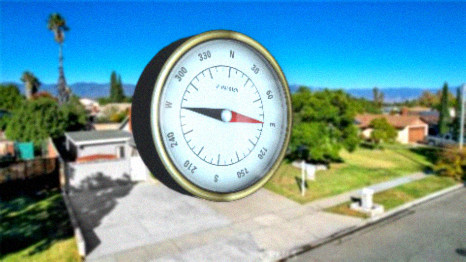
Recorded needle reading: ° 90
